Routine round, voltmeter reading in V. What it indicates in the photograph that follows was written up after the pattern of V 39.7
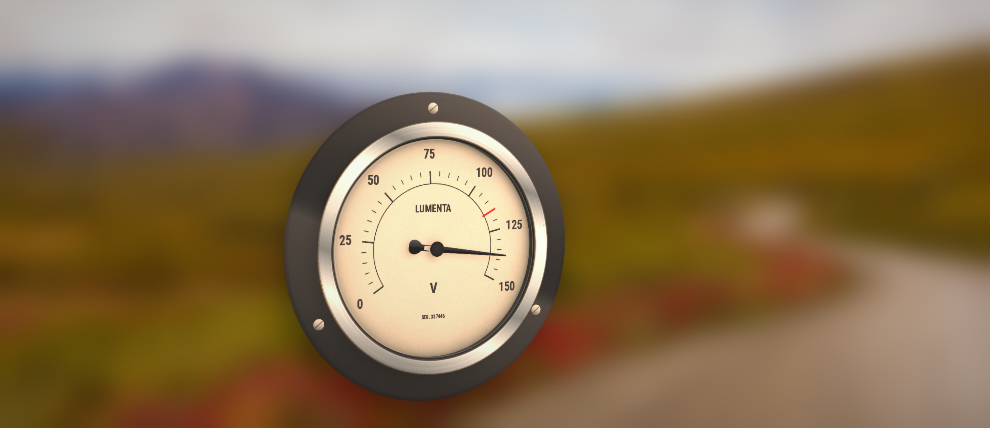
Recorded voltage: V 137.5
